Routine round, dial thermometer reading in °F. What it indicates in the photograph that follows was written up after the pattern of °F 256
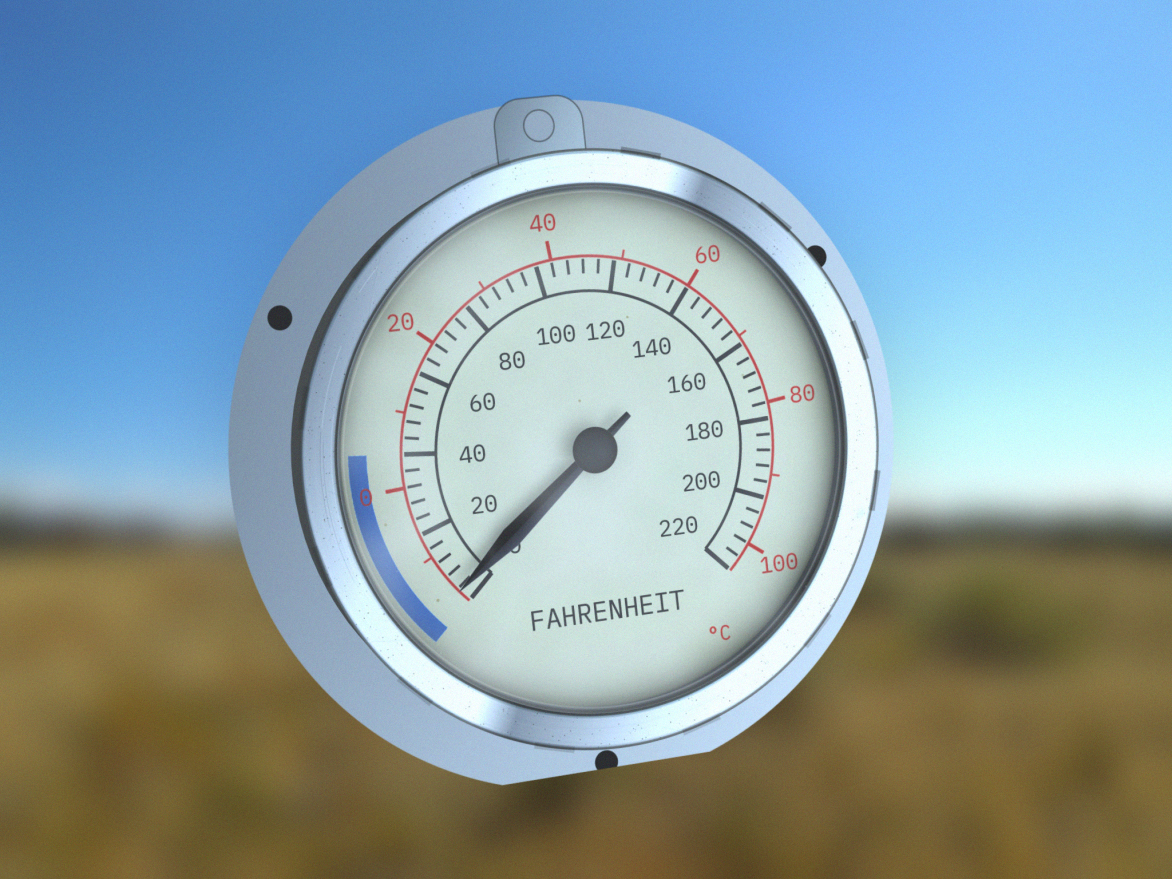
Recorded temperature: °F 4
